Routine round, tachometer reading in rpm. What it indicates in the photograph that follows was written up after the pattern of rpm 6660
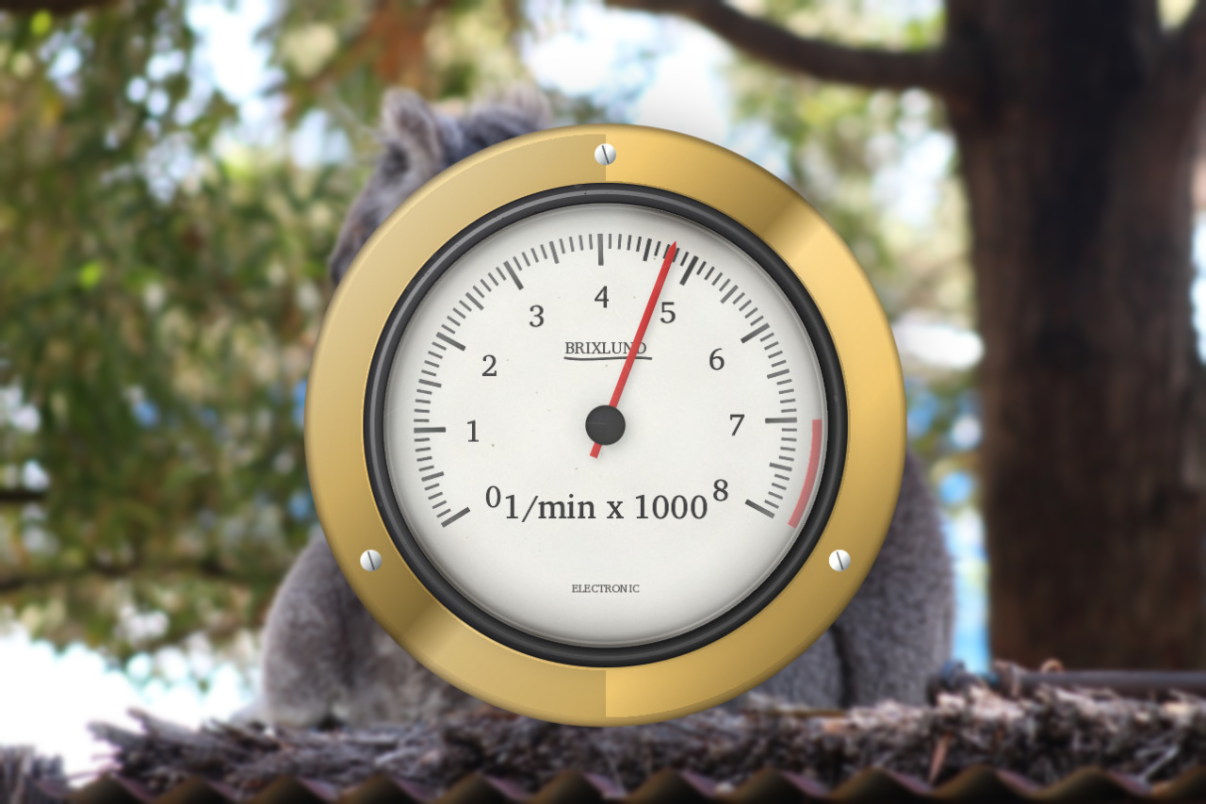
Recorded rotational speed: rpm 4750
